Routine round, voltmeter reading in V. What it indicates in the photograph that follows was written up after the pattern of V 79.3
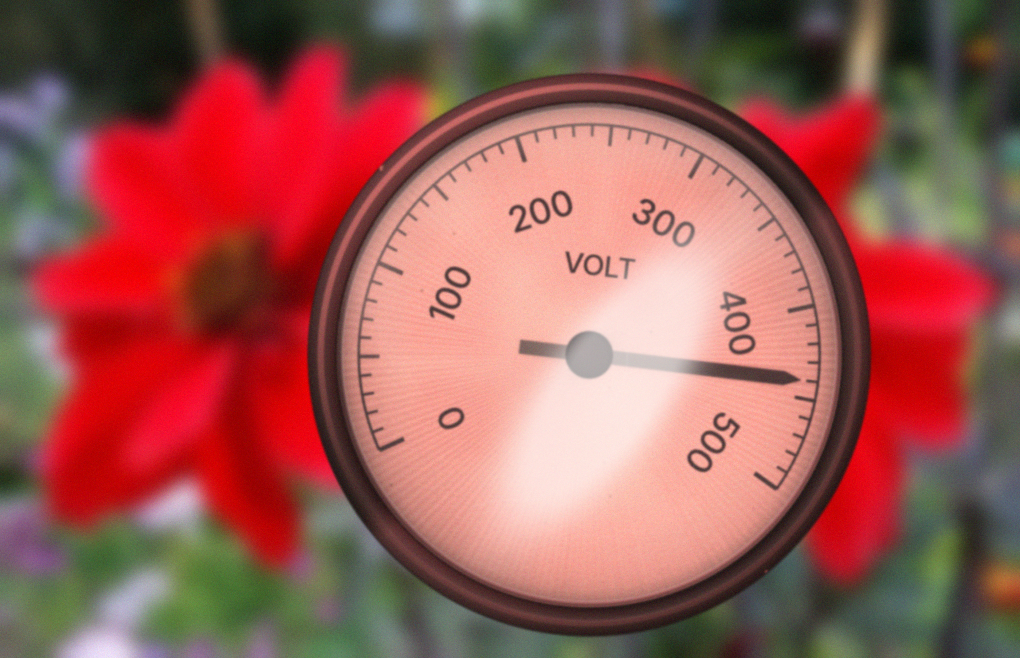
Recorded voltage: V 440
